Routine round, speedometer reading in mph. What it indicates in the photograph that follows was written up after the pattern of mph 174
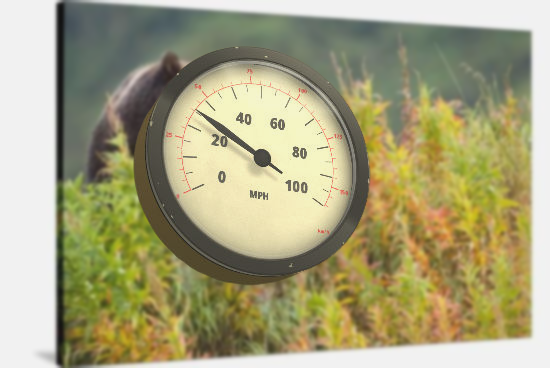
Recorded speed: mph 25
